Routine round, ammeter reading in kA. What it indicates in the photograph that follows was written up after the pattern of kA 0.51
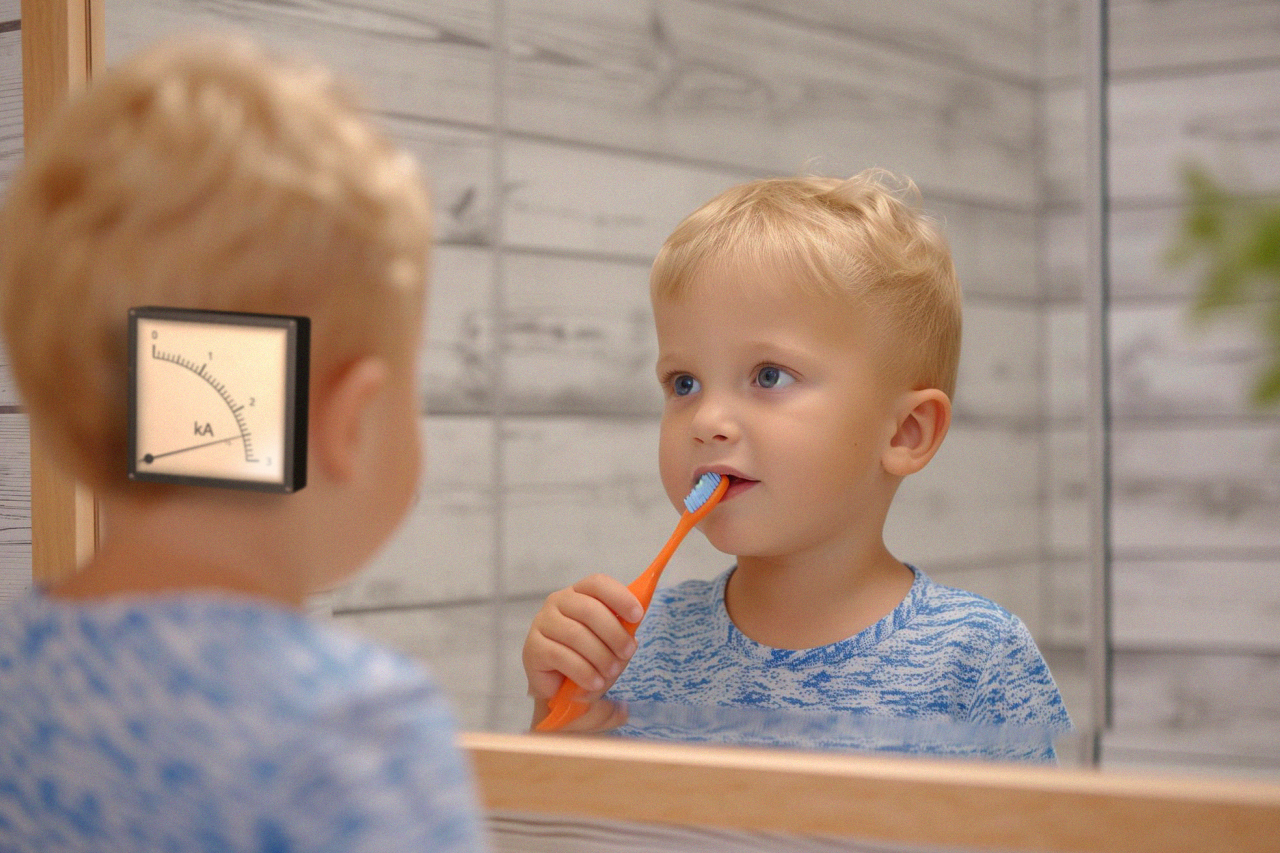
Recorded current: kA 2.5
